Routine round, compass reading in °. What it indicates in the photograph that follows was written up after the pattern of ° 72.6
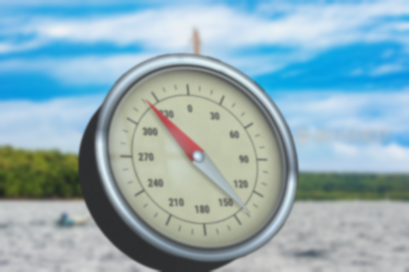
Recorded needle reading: ° 320
